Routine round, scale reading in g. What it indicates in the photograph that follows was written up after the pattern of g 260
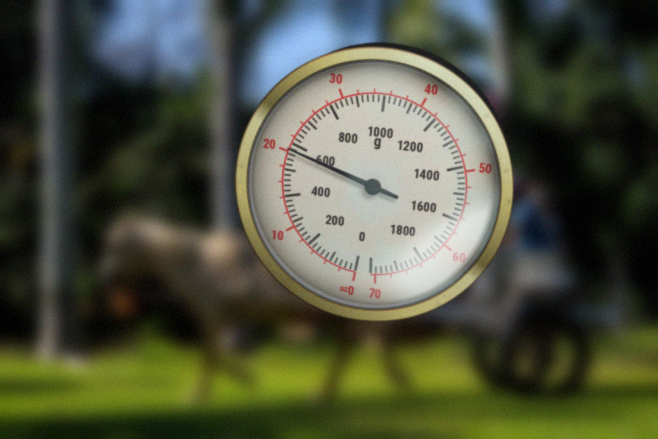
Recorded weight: g 580
